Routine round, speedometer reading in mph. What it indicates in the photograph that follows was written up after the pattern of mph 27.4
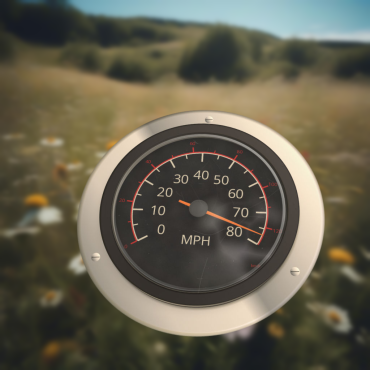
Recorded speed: mph 77.5
